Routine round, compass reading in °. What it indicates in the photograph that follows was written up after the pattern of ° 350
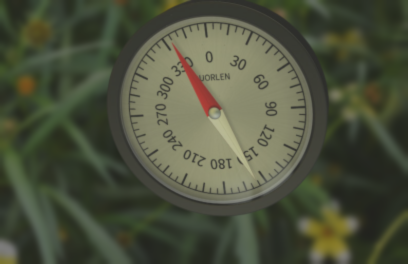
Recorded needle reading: ° 335
